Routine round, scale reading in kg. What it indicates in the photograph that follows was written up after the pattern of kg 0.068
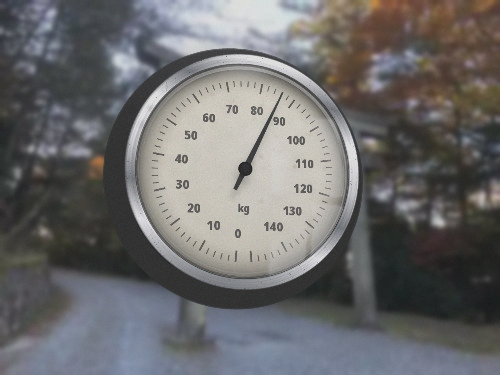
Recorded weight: kg 86
